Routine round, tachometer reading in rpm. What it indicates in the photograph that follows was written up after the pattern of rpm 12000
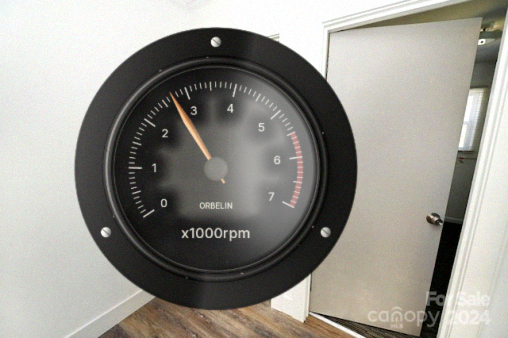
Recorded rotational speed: rpm 2700
